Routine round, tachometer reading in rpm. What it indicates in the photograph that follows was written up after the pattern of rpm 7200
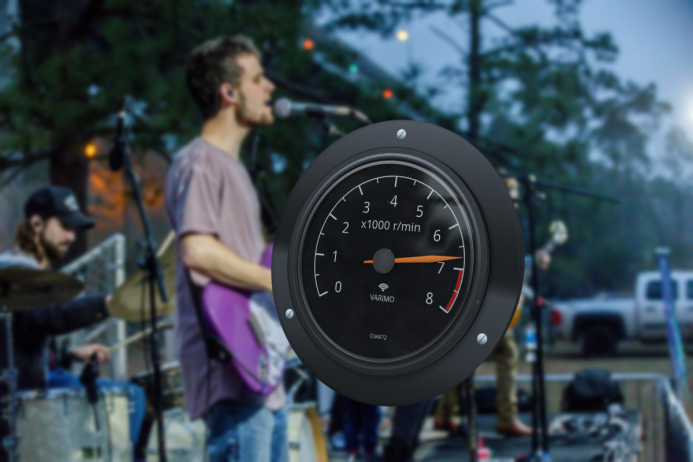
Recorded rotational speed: rpm 6750
